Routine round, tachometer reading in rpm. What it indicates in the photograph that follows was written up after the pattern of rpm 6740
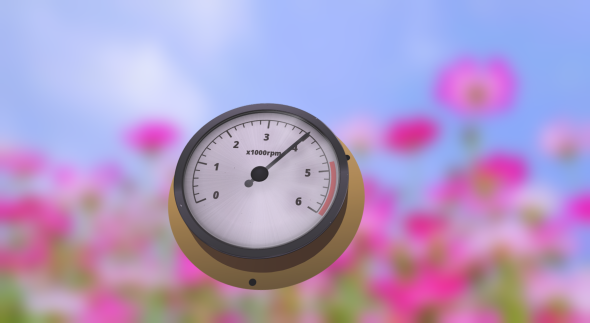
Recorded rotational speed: rpm 4000
